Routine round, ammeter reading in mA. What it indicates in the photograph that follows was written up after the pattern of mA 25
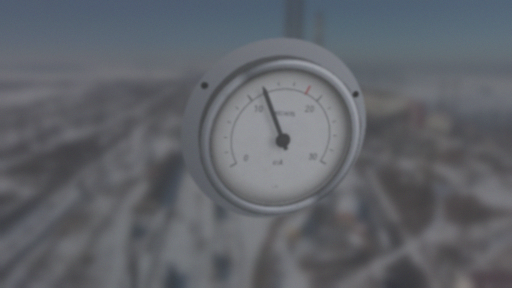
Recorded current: mA 12
